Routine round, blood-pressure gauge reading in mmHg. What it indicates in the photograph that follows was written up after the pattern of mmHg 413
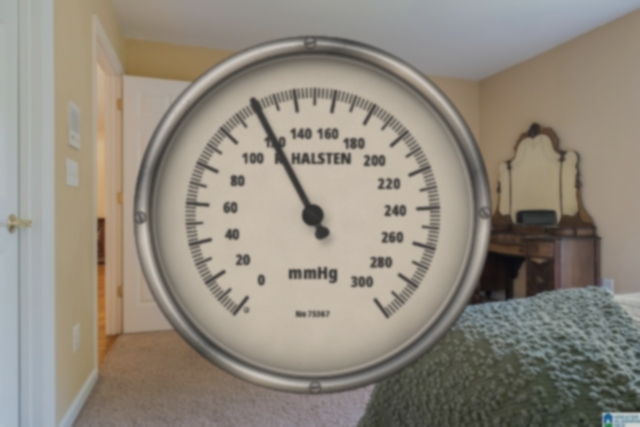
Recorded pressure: mmHg 120
